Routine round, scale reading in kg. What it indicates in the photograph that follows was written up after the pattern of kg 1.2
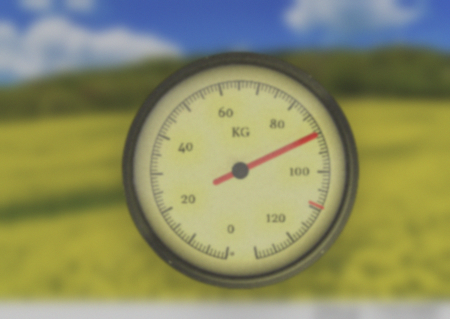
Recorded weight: kg 90
